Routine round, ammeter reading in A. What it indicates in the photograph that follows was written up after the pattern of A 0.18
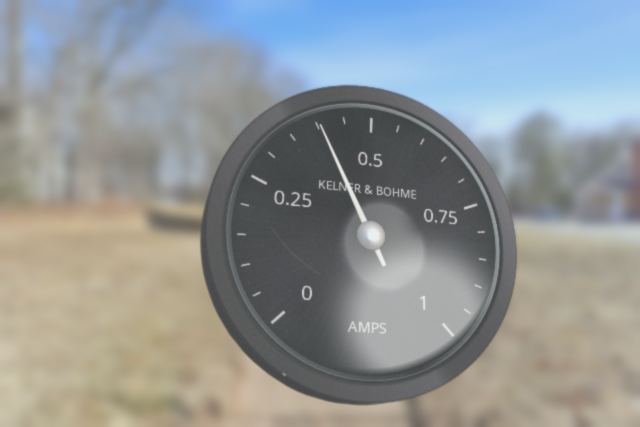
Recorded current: A 0.4
